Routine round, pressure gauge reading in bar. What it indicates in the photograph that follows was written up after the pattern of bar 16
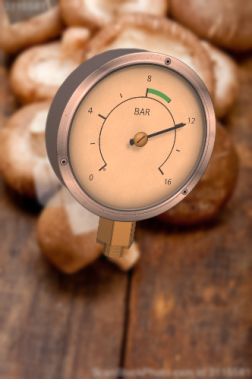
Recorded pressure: bar 12
